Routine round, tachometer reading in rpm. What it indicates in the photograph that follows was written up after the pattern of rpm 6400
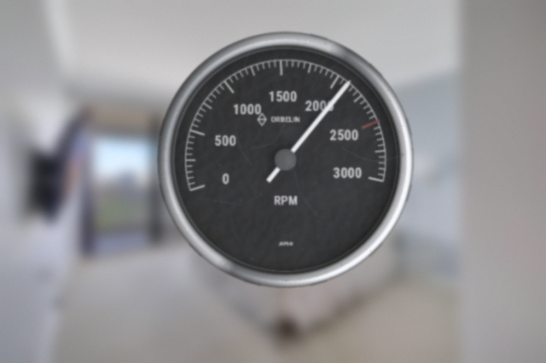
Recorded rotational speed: rpm 2100
